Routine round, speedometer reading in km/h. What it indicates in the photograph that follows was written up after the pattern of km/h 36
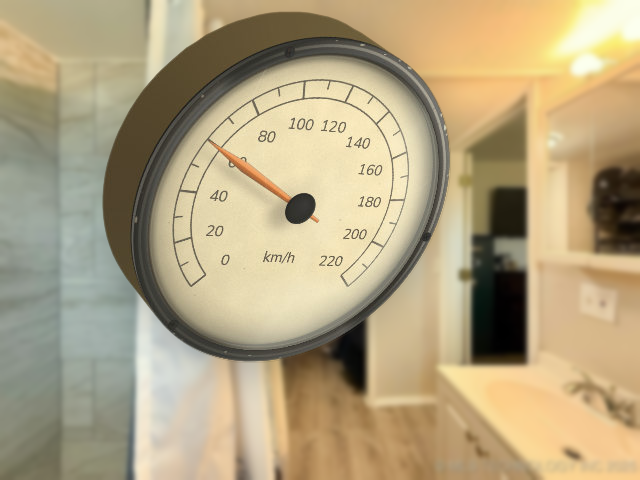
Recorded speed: km/h 60
